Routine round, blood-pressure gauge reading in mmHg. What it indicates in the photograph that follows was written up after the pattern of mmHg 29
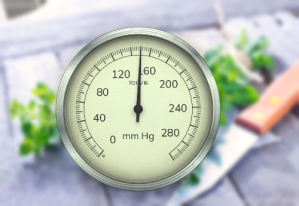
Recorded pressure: mmHg 150
